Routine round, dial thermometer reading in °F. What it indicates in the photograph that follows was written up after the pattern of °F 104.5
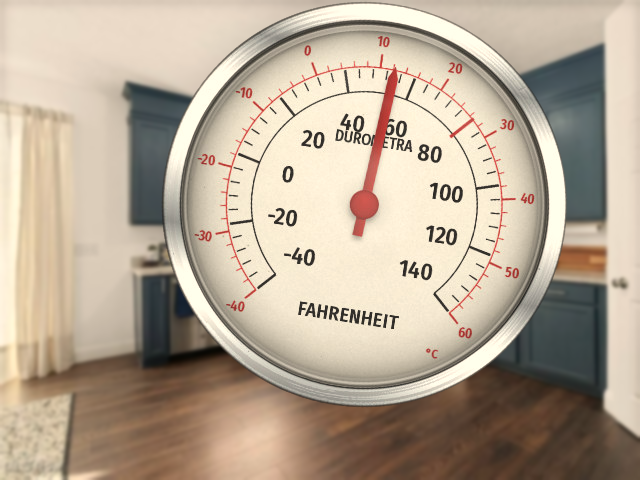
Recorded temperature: °F 54
